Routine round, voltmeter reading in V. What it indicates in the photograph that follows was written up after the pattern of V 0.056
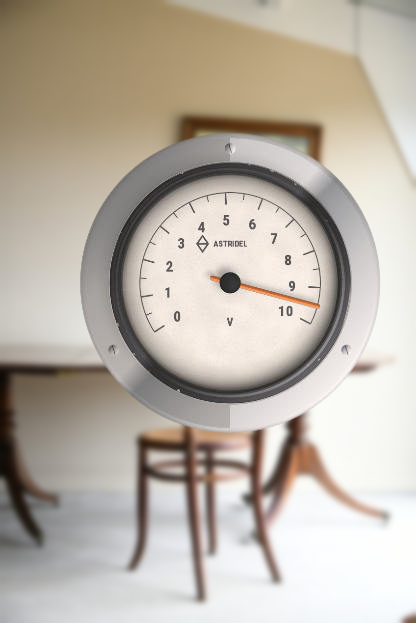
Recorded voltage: V 9.5
